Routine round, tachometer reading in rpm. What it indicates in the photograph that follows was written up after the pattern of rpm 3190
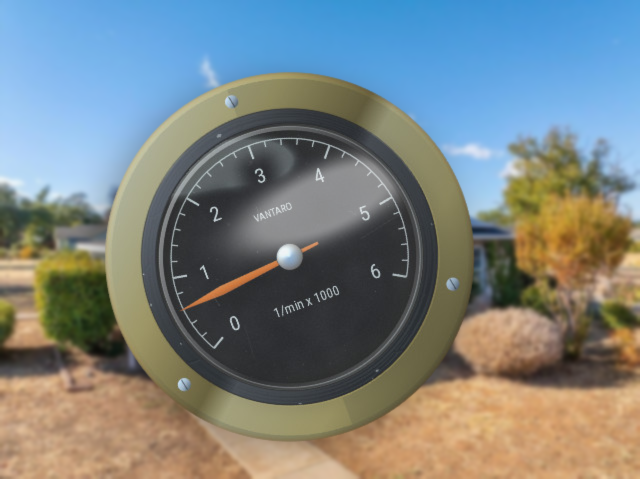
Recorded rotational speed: rpm 600
